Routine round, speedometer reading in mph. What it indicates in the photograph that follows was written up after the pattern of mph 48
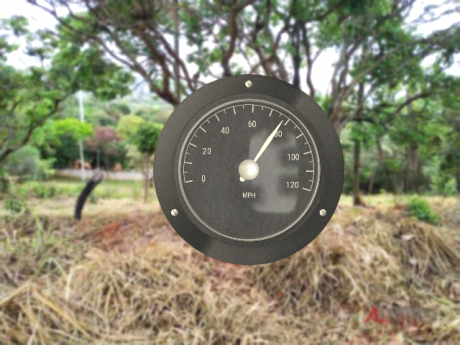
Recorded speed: mph 77.5
